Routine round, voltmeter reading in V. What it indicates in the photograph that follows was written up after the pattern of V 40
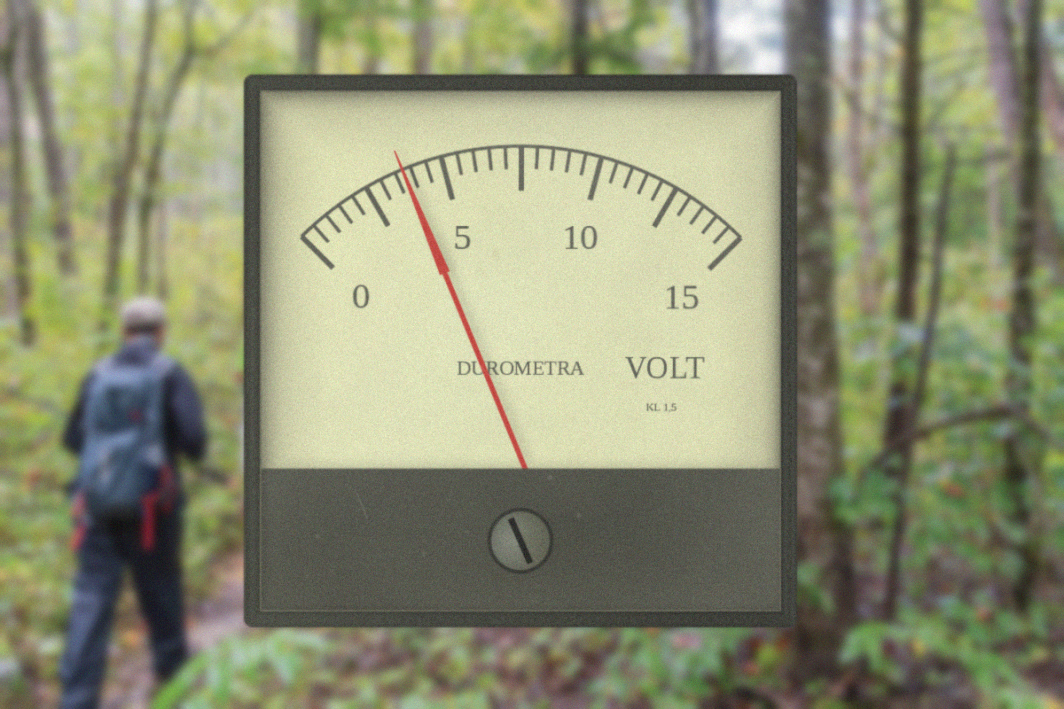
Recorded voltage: V 3.75
